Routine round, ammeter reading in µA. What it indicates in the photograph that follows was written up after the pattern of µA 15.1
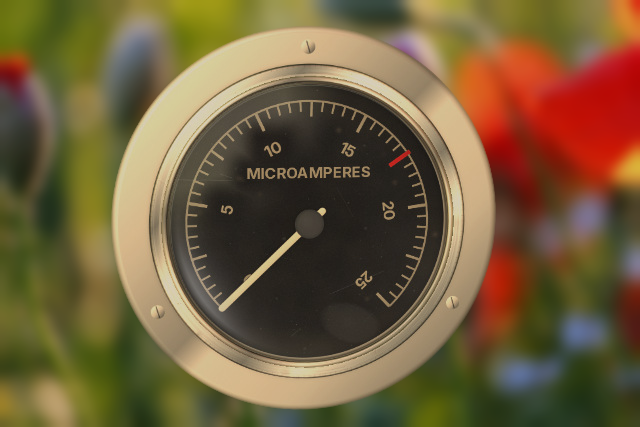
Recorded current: µA 0
